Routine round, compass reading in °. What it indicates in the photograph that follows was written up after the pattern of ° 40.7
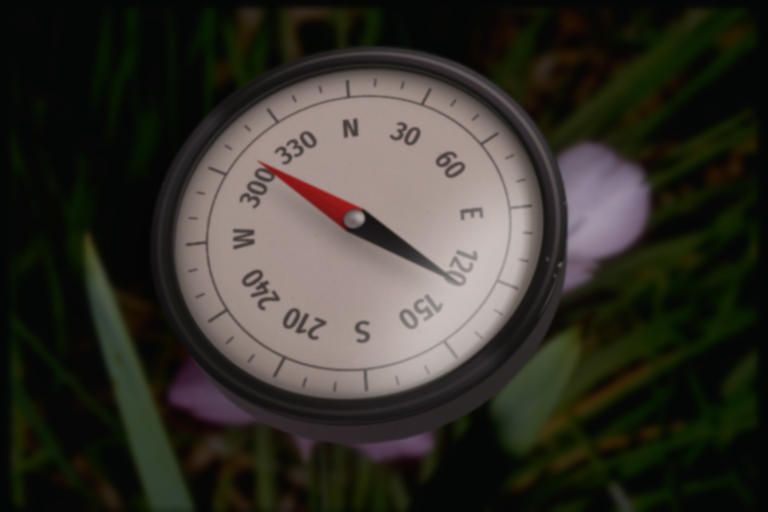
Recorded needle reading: ° 310
